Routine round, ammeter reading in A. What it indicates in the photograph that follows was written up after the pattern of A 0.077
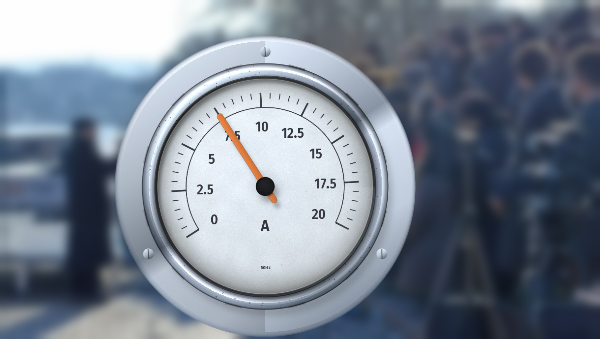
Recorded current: A 7.5
